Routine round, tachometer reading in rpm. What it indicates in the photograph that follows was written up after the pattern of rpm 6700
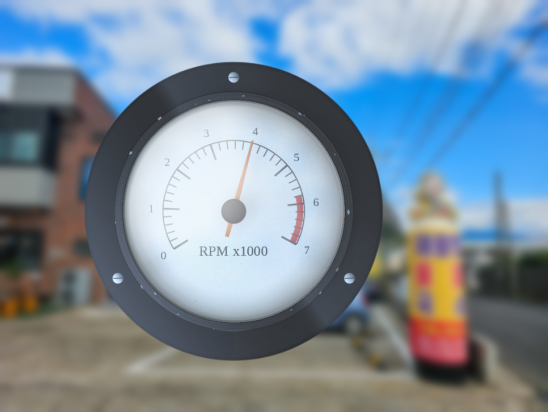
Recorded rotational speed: rpm 4000
